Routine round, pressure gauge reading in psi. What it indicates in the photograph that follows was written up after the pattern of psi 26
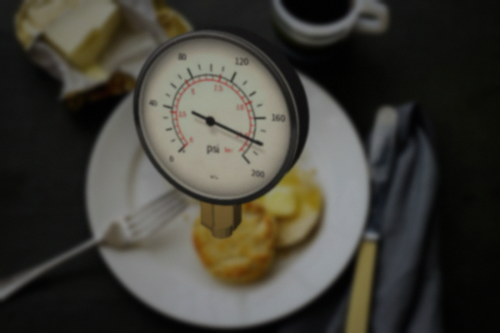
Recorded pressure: psi 180
